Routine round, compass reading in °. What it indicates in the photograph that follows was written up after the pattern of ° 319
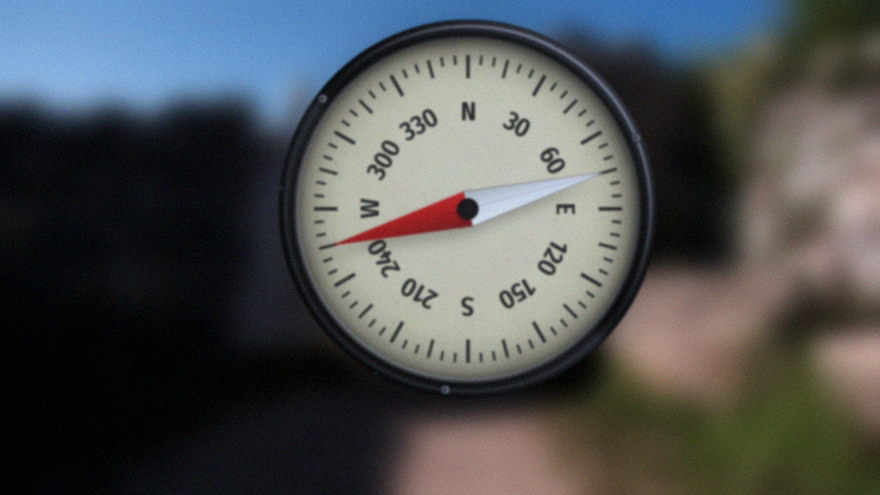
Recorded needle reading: ° 255
